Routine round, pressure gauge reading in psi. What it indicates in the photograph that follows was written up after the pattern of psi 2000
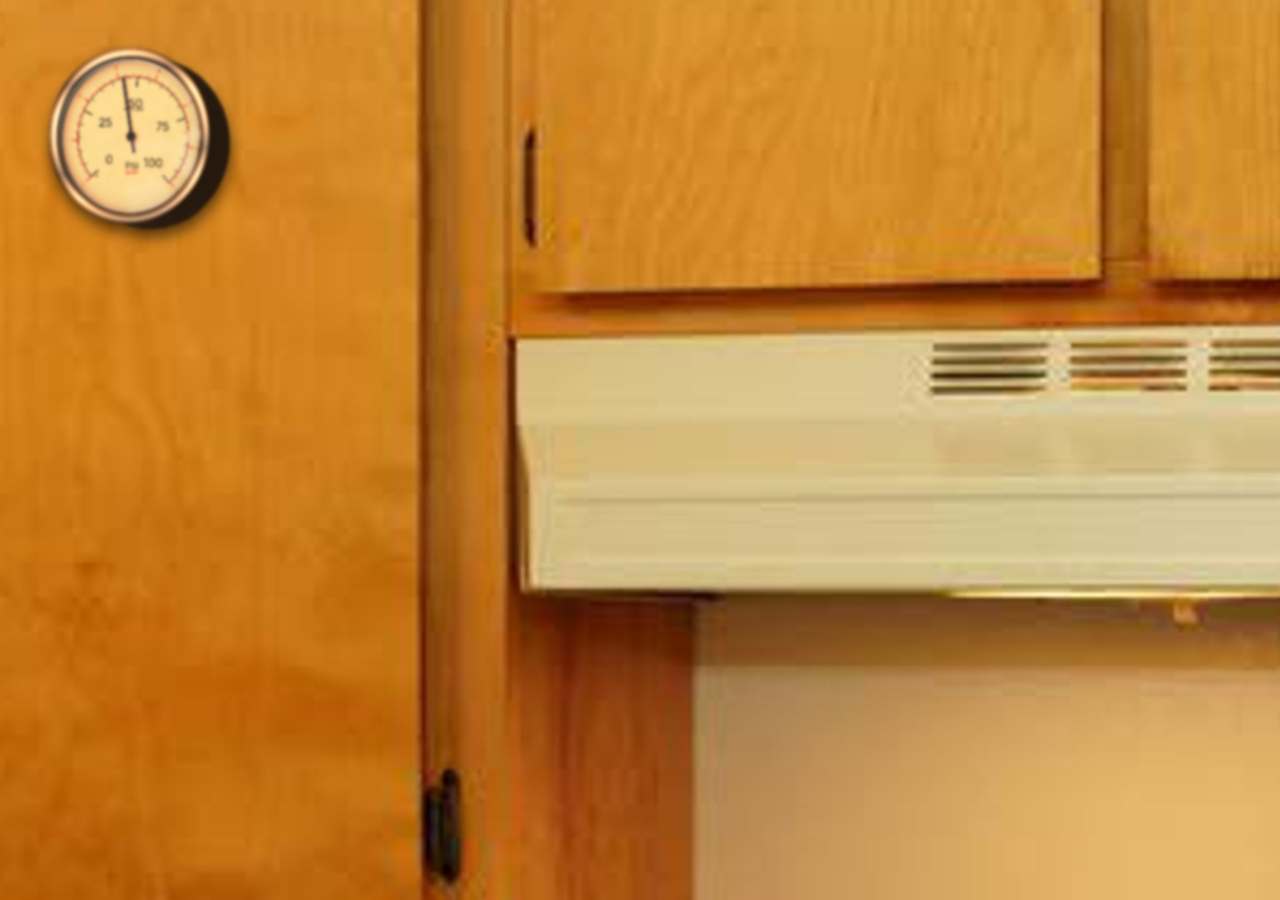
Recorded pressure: psi 45
